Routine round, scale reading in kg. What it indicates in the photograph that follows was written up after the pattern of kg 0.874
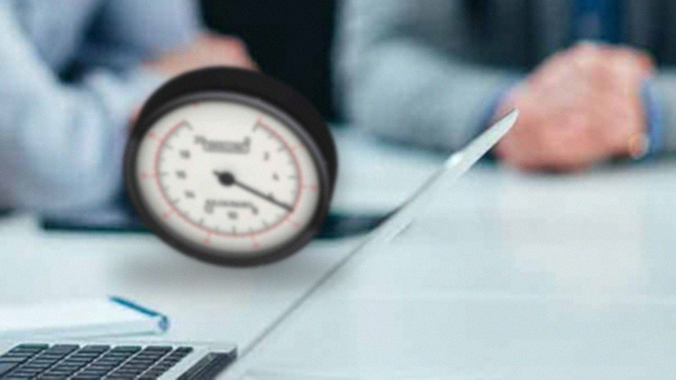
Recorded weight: kg 6
